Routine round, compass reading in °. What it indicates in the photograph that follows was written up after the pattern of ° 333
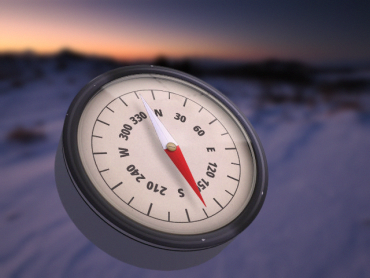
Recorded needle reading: ° 165
